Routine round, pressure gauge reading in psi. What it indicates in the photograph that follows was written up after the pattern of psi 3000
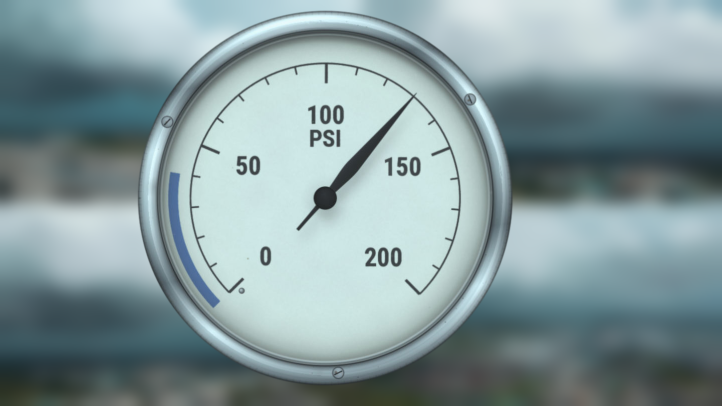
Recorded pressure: psi 130
